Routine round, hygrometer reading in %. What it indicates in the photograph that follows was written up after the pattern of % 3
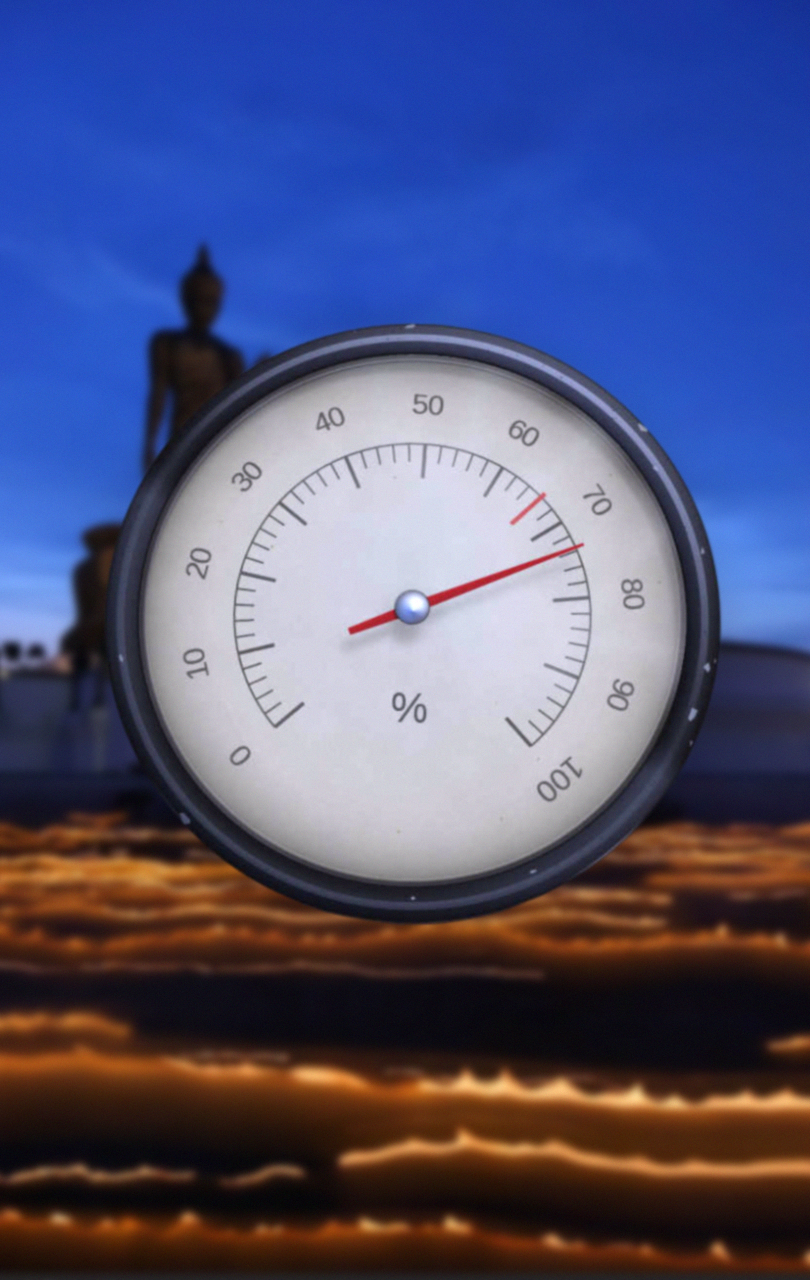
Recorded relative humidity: % 74
